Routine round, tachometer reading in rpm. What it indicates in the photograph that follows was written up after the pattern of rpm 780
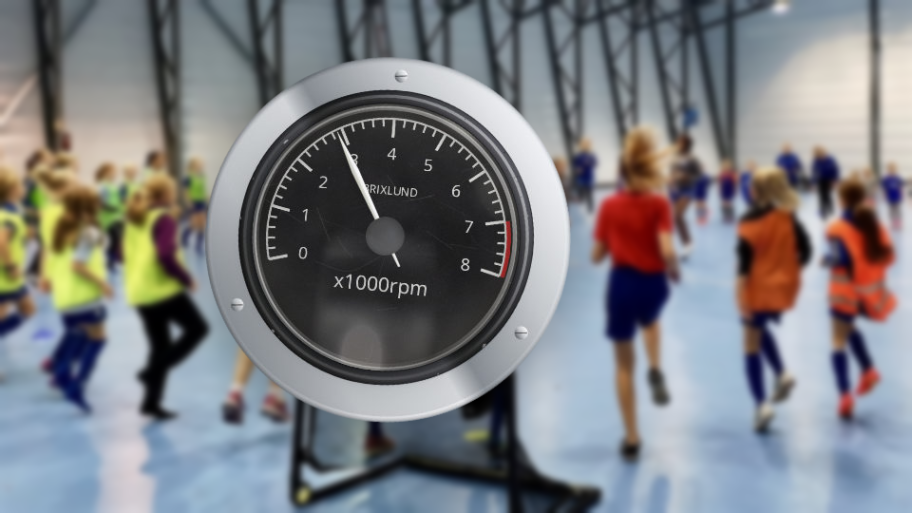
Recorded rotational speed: rpm 2900
